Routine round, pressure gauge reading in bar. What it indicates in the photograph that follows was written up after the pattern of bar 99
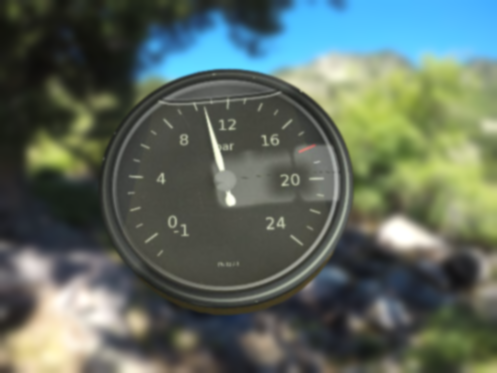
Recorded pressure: bar 10.5
